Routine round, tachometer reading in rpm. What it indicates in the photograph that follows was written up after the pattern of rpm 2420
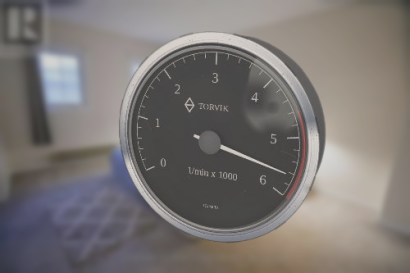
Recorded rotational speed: rpm 5600
